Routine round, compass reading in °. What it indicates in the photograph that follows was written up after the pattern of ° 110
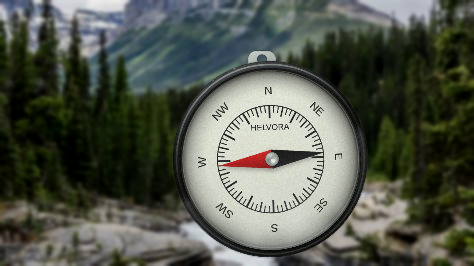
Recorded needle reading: ° 265
